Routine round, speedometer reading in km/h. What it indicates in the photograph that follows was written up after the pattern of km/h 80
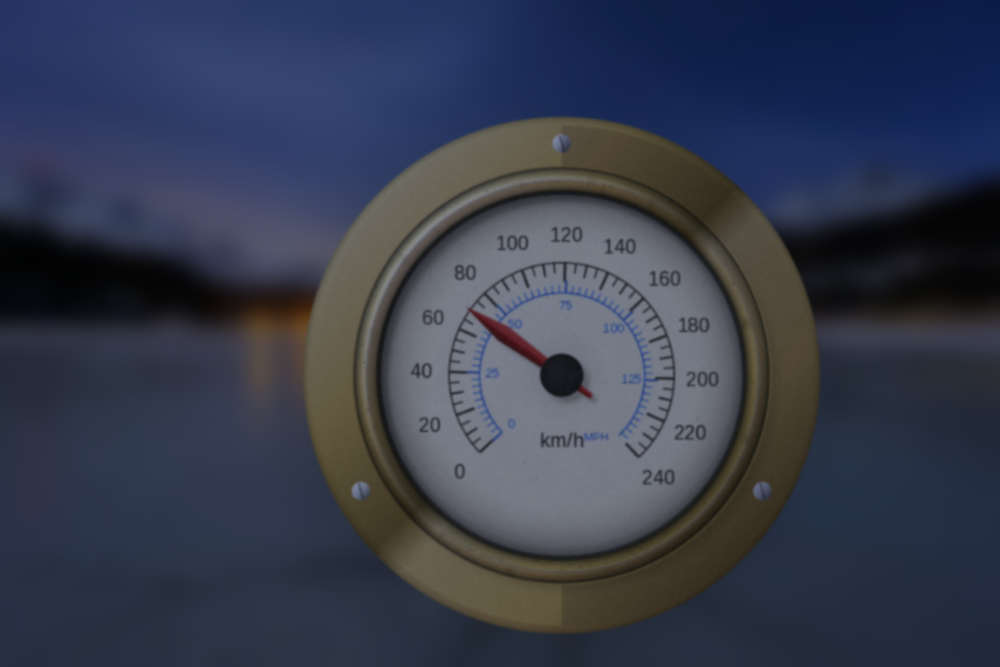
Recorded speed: km/h 70
